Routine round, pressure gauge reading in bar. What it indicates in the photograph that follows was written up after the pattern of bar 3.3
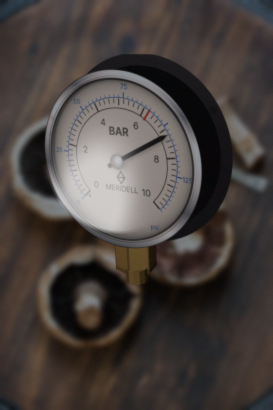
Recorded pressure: bar 7.2
